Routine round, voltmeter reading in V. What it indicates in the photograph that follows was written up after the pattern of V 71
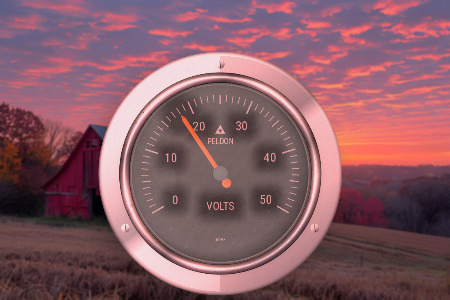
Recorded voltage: V 18
